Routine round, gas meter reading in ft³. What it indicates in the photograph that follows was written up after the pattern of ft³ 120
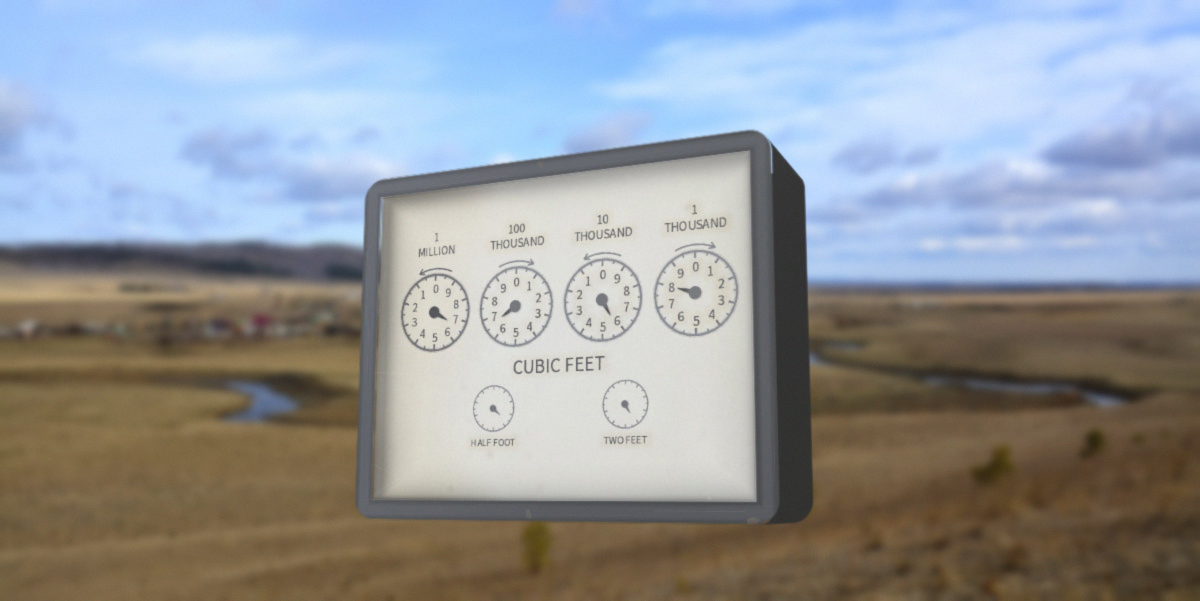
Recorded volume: ft³ 665800
